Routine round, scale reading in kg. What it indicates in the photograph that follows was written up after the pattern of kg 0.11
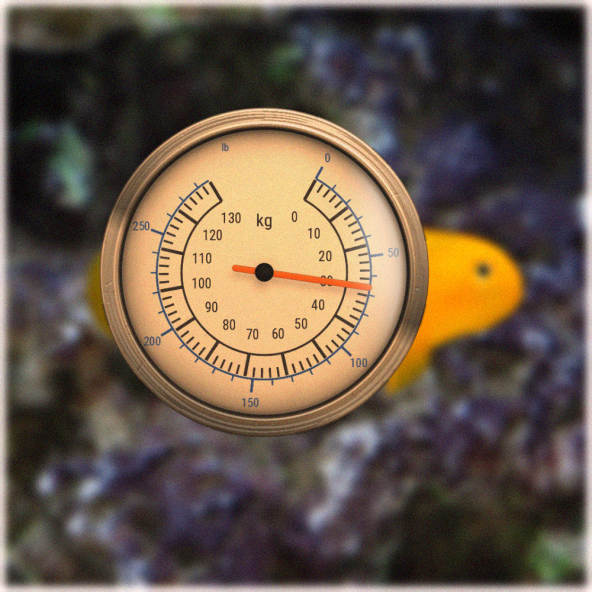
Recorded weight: kg 30
